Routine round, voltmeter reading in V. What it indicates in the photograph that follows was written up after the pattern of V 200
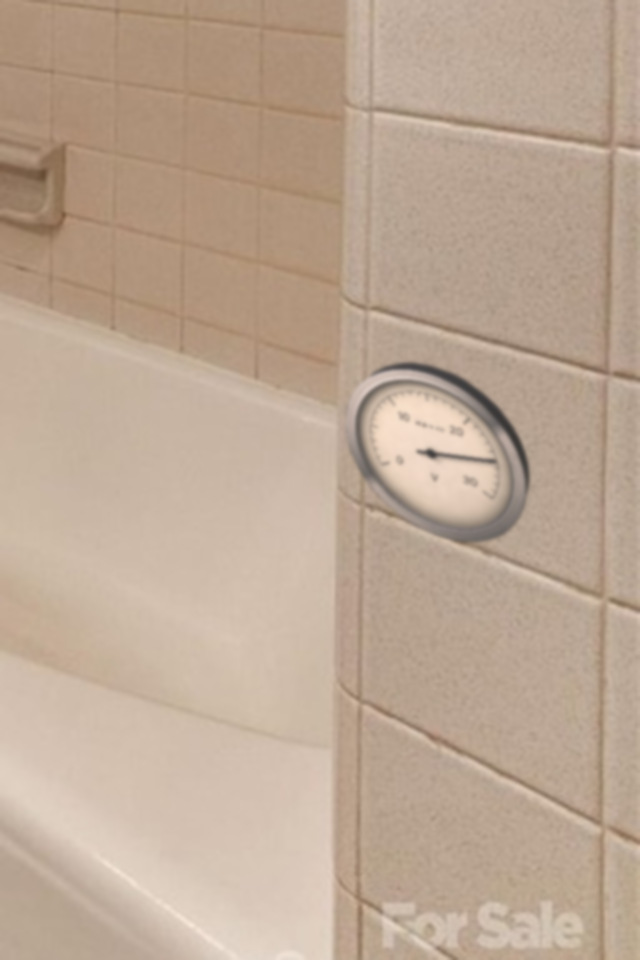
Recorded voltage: V 25
